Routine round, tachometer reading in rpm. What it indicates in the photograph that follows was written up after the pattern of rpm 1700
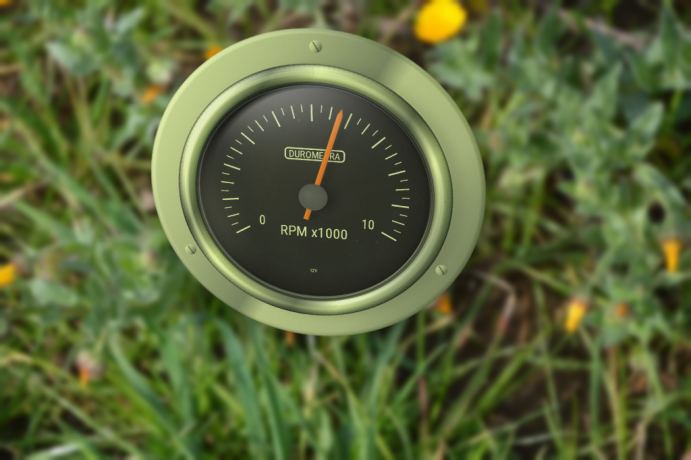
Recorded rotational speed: rpm 5750
